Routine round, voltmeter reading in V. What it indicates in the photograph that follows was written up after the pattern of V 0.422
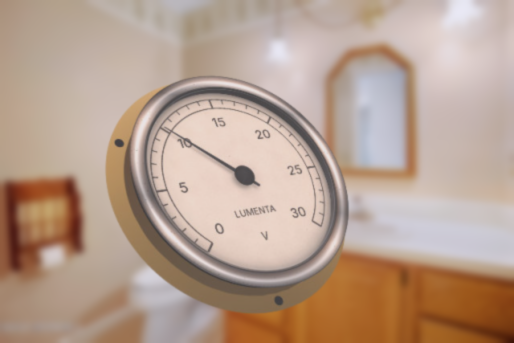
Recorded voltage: V 10
